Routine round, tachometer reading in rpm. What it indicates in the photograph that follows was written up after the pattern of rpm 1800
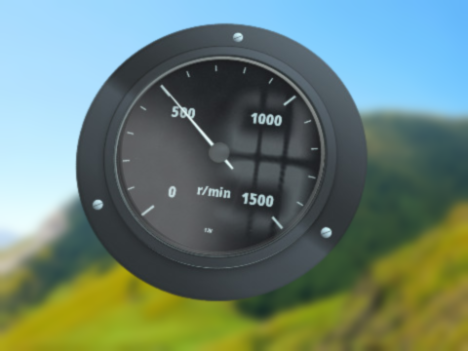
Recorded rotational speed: rpm 500
